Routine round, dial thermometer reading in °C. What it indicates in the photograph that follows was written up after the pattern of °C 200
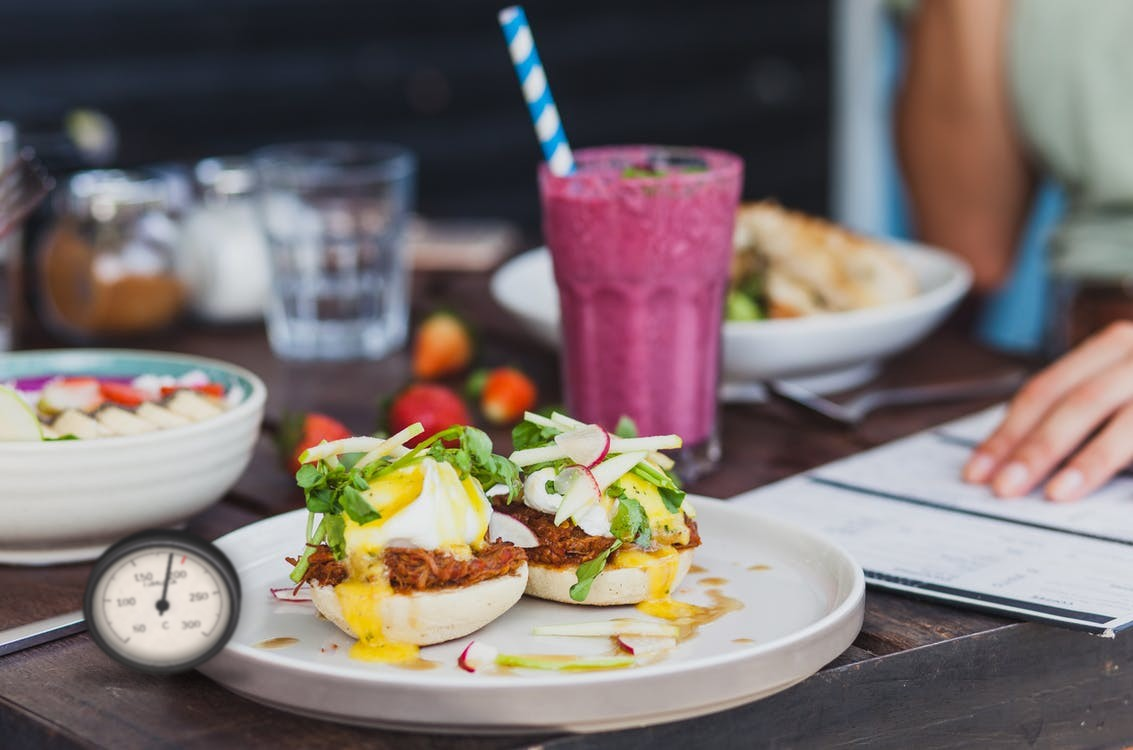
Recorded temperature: °C 187.5
